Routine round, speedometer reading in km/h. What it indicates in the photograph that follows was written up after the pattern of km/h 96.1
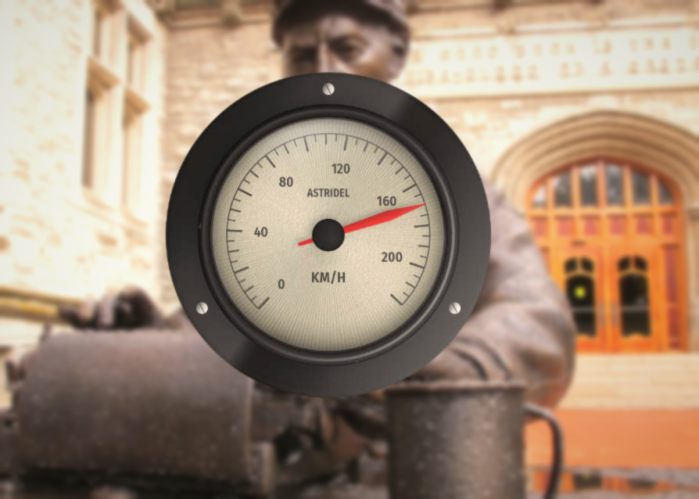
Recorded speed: km/h 170
